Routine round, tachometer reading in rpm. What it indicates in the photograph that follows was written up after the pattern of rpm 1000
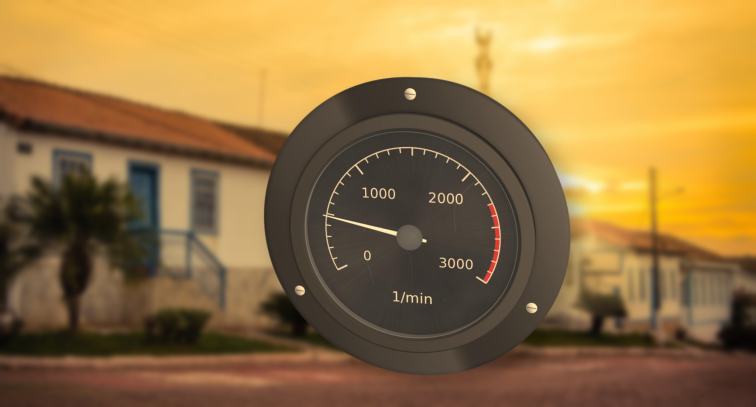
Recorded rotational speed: rpm 500
